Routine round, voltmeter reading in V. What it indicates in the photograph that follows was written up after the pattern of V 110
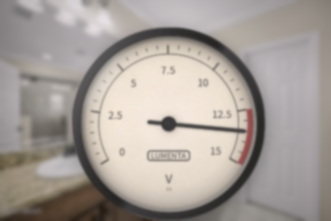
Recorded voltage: V 13.5
